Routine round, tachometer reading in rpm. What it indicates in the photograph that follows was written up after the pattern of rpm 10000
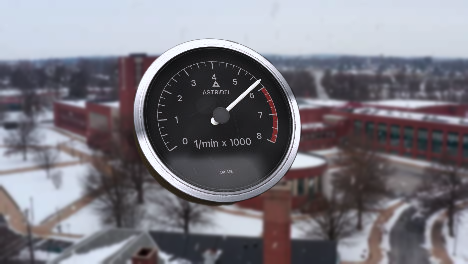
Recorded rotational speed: rpm 5750
